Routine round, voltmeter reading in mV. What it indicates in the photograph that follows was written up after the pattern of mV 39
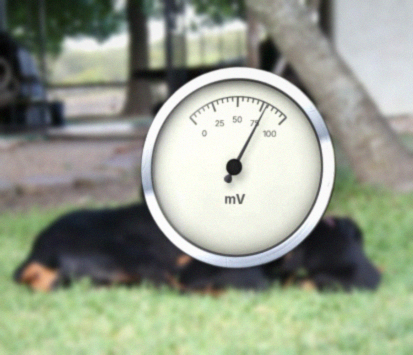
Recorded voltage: mV 80
